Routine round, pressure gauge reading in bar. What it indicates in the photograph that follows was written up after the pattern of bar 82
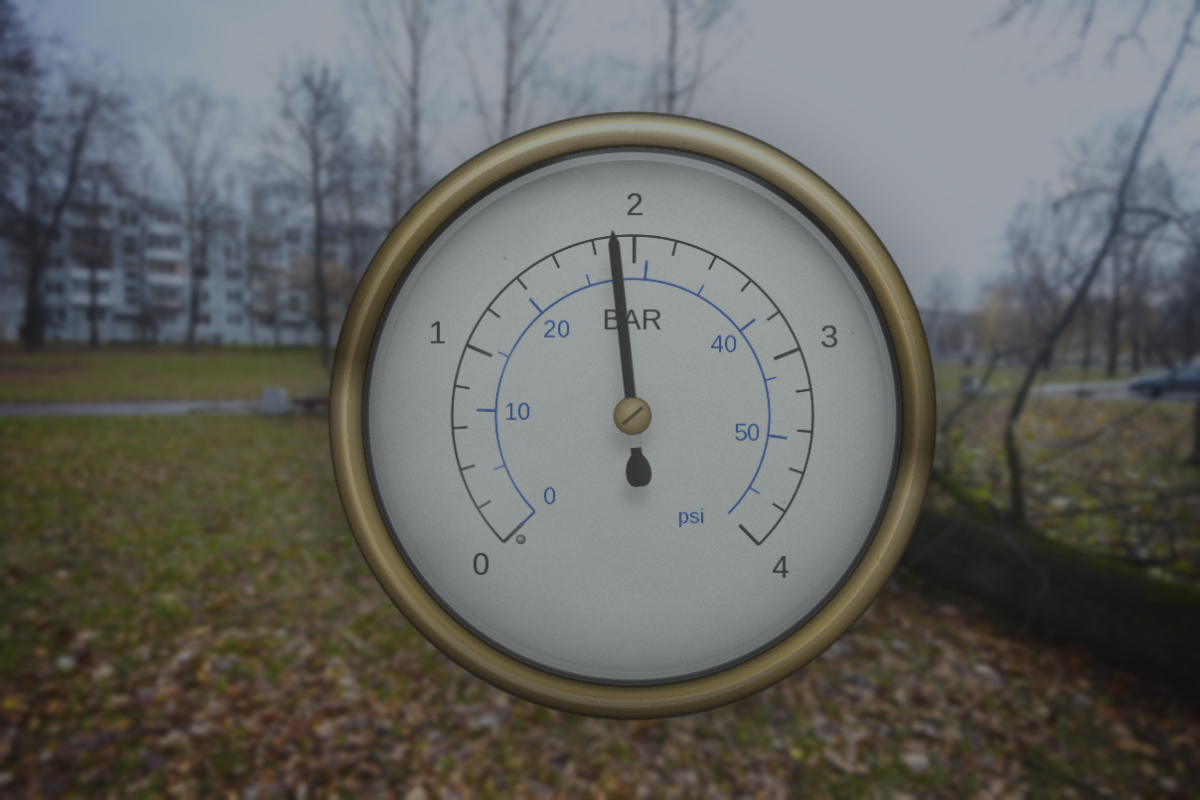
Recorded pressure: bar 1.9
